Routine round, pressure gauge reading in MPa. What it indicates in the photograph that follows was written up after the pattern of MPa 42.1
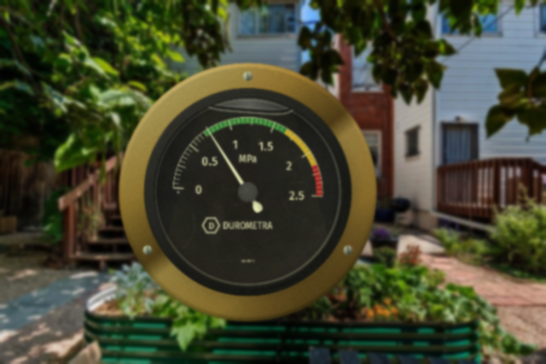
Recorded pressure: MPa 0.75
